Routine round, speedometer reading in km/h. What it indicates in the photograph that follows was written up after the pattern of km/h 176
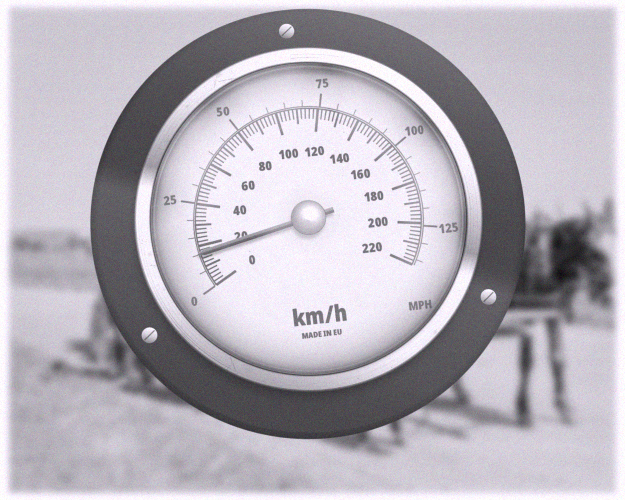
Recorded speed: km/h 16
